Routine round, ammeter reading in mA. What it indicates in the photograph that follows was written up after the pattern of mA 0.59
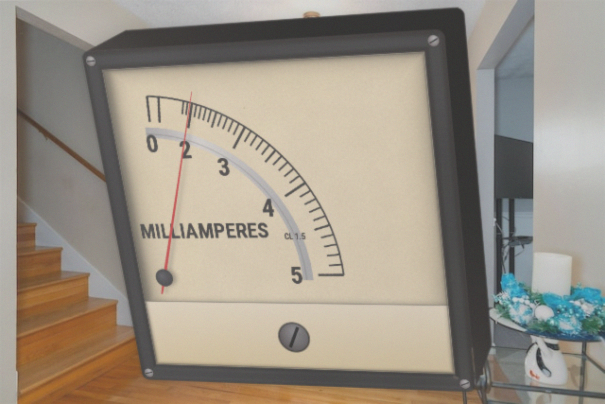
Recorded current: mA 2
